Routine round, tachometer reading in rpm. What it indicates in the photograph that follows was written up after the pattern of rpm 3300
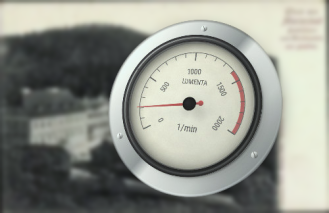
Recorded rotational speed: rpm 200
